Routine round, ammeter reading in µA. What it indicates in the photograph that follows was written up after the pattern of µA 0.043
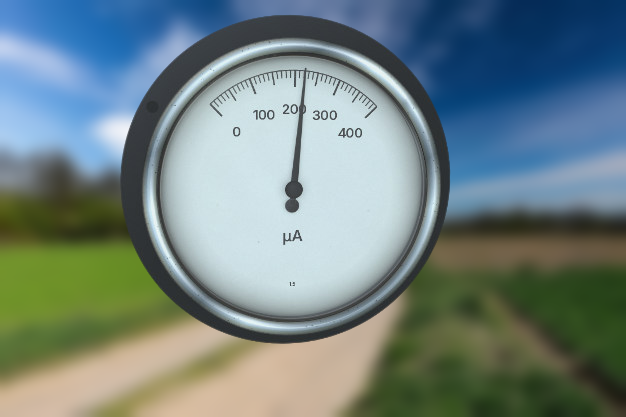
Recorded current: µA 220
